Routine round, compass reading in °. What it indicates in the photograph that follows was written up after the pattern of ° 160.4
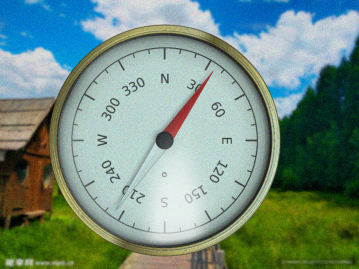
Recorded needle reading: ° 35
